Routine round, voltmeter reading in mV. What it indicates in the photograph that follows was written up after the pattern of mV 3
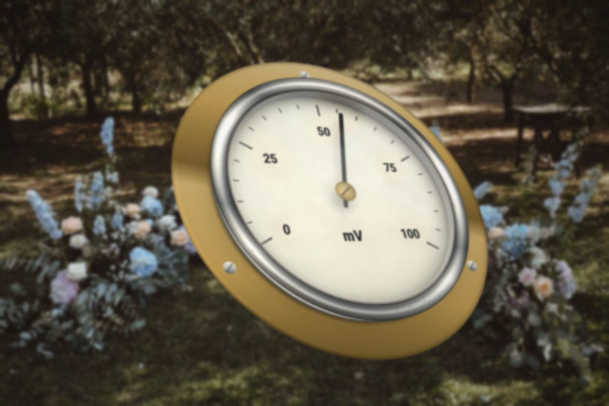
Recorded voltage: mV 55
